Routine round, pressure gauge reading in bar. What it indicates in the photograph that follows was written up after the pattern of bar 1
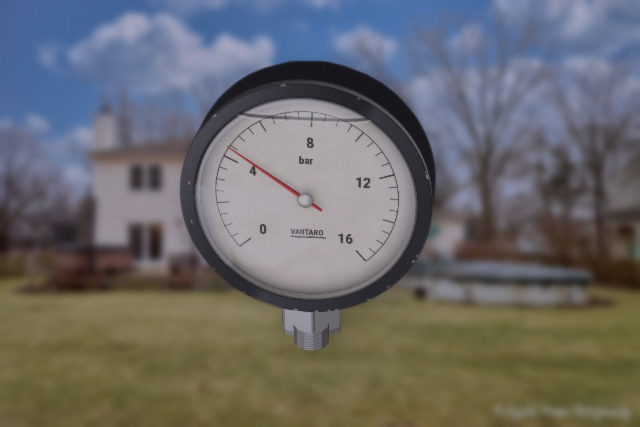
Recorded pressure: bar 4.5
